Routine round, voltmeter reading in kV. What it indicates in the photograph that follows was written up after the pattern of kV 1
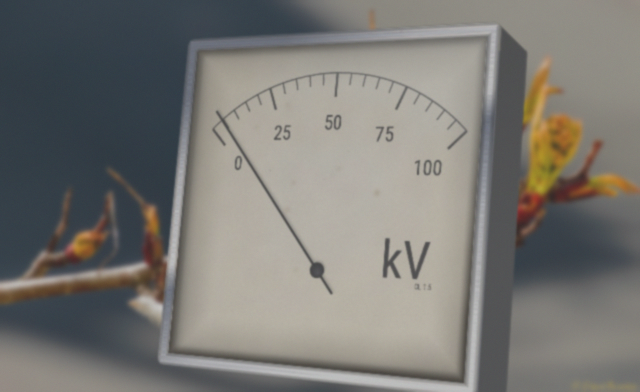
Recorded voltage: kV 5
